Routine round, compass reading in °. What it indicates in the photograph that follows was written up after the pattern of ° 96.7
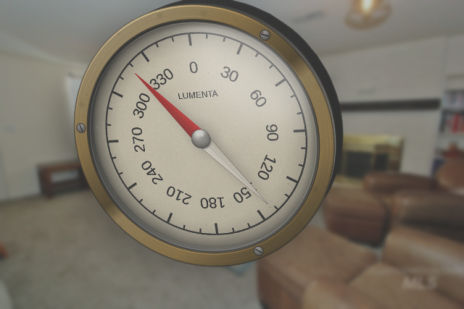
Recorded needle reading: ° 320
